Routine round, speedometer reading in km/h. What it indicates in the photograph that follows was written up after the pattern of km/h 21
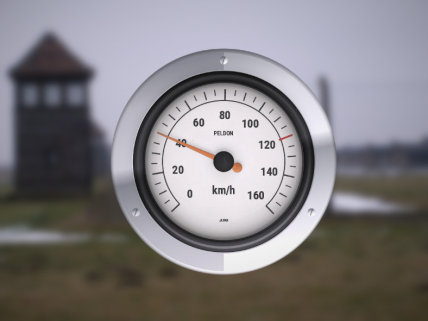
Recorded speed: km/h 40
